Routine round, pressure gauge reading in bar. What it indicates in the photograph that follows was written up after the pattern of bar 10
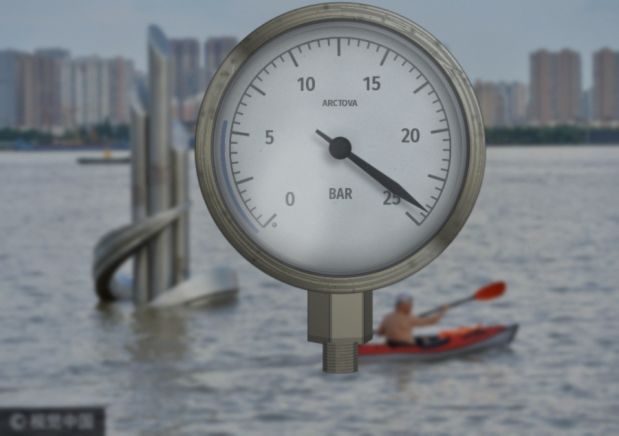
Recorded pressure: bar 24.25
